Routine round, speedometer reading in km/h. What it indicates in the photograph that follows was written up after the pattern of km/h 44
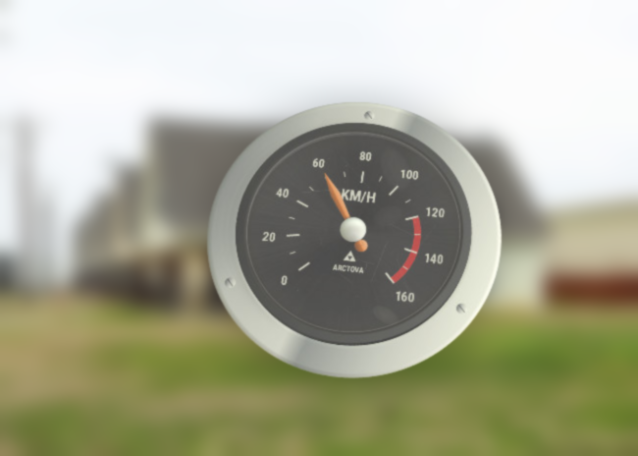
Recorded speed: km/h 60
